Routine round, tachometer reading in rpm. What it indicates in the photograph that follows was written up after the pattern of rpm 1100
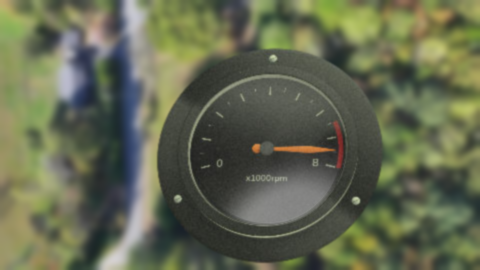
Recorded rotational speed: rpm 7500
